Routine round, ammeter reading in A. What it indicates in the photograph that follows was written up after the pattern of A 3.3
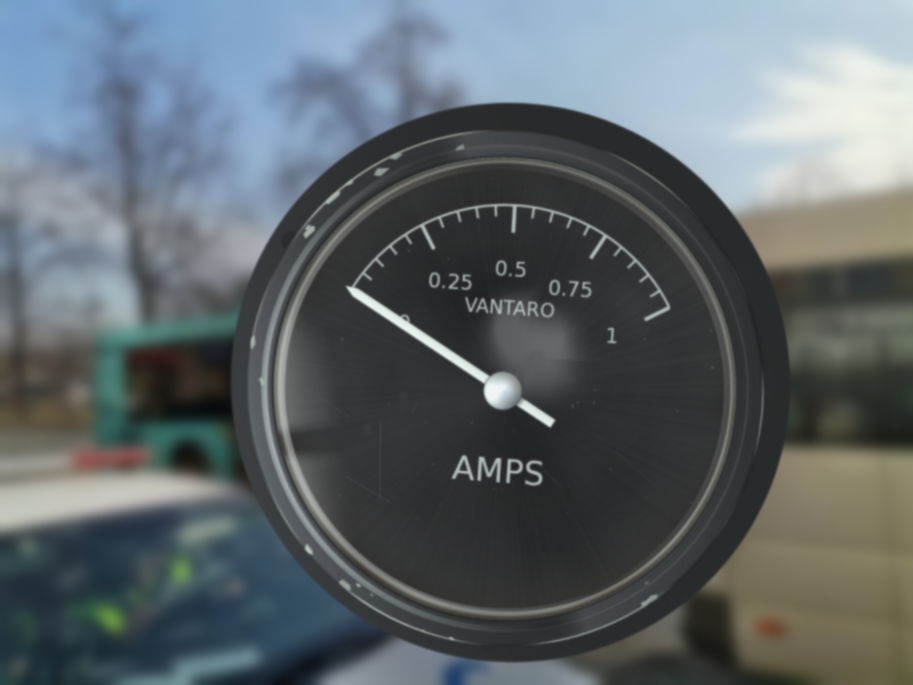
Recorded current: A 0
